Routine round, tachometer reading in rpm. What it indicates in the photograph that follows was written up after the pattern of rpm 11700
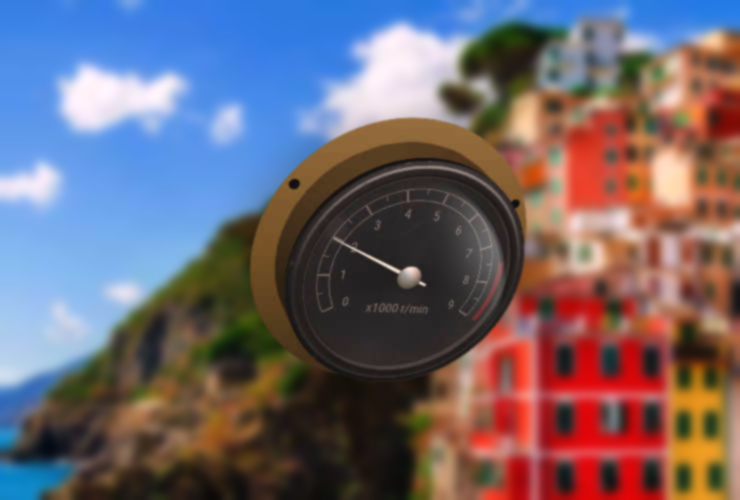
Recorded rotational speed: rpm 2000
